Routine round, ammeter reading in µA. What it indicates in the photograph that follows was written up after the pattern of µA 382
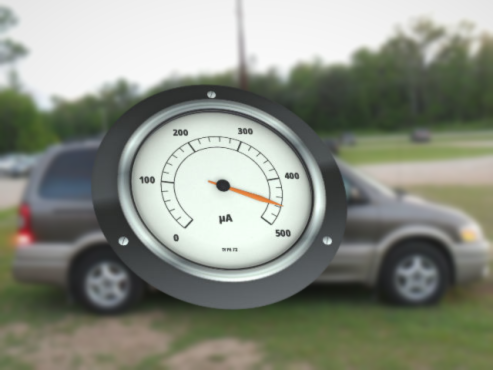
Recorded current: µA 460
